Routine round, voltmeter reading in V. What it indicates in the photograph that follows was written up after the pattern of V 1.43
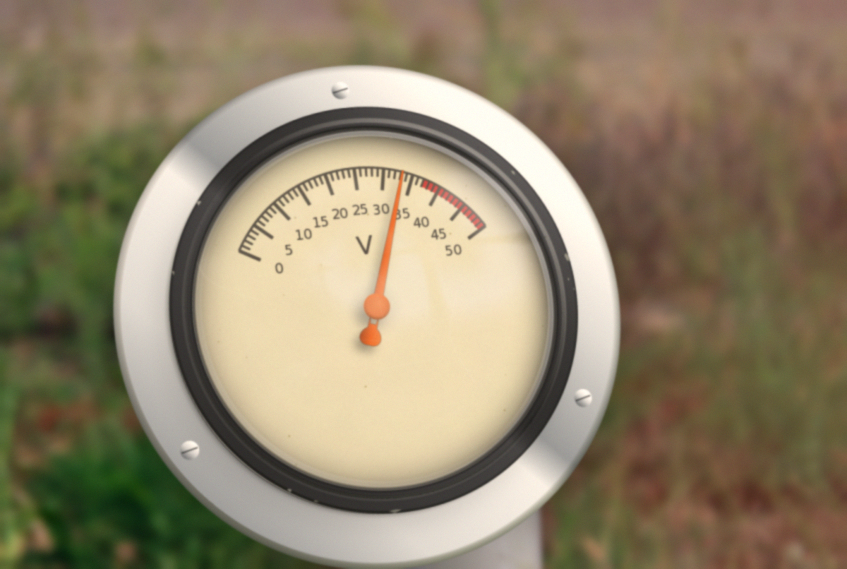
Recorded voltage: V 33
